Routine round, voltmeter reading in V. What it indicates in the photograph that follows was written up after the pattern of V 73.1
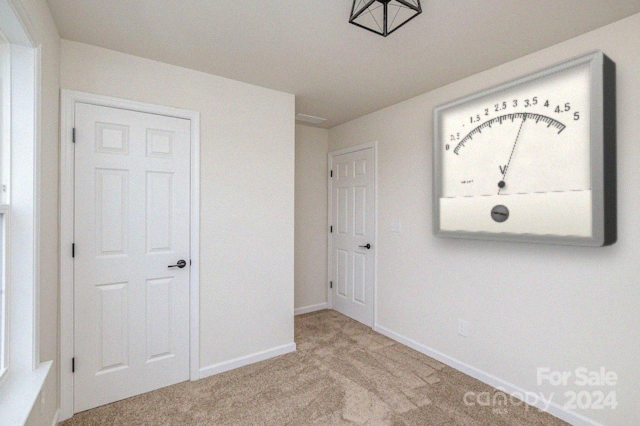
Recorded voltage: V 3.5
